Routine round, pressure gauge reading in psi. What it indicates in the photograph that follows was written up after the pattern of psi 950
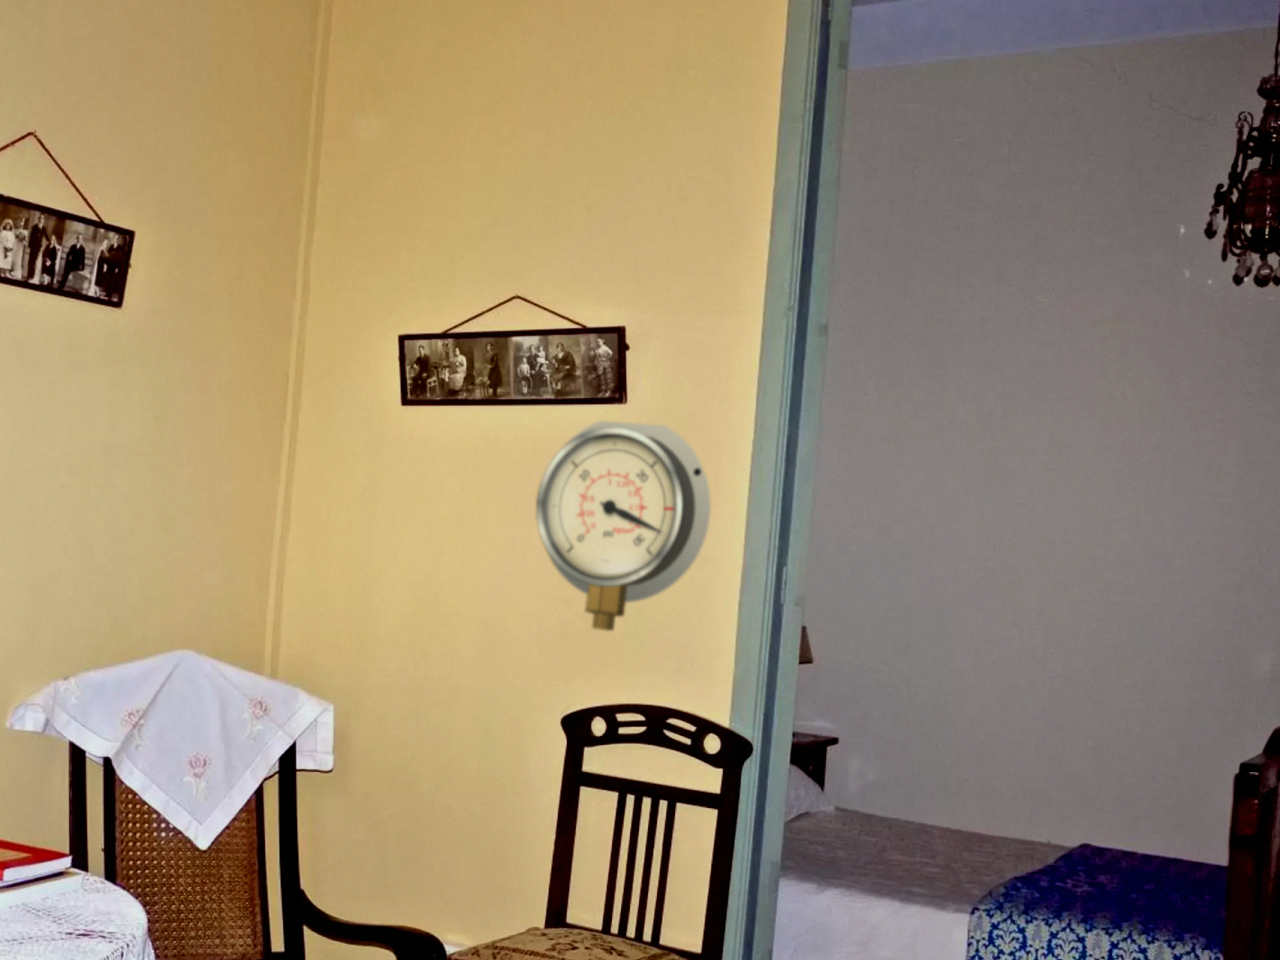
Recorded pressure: psi 27.5
